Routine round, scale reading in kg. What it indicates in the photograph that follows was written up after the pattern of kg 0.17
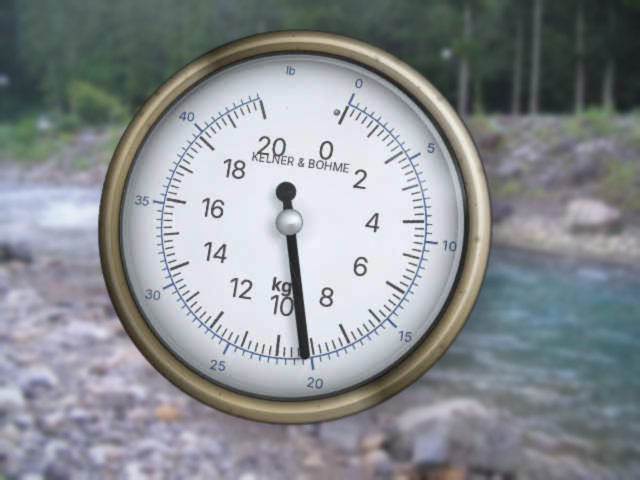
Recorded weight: kg 9.2
